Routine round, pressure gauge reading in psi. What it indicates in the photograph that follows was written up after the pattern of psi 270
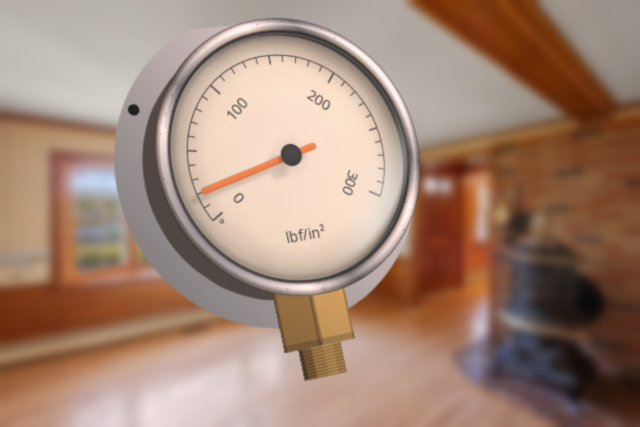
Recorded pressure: psi 20
